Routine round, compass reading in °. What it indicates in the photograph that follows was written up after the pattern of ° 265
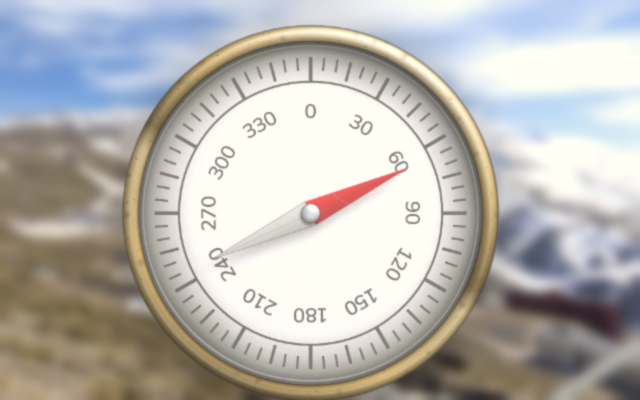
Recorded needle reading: ° 65
